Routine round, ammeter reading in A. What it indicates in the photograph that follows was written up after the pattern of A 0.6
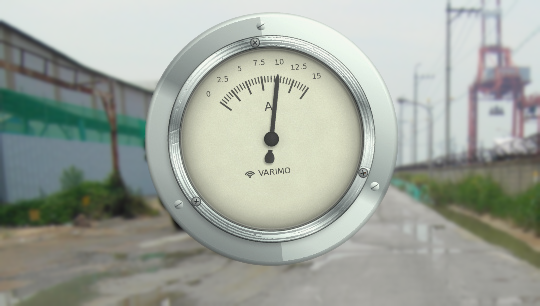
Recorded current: A 10
